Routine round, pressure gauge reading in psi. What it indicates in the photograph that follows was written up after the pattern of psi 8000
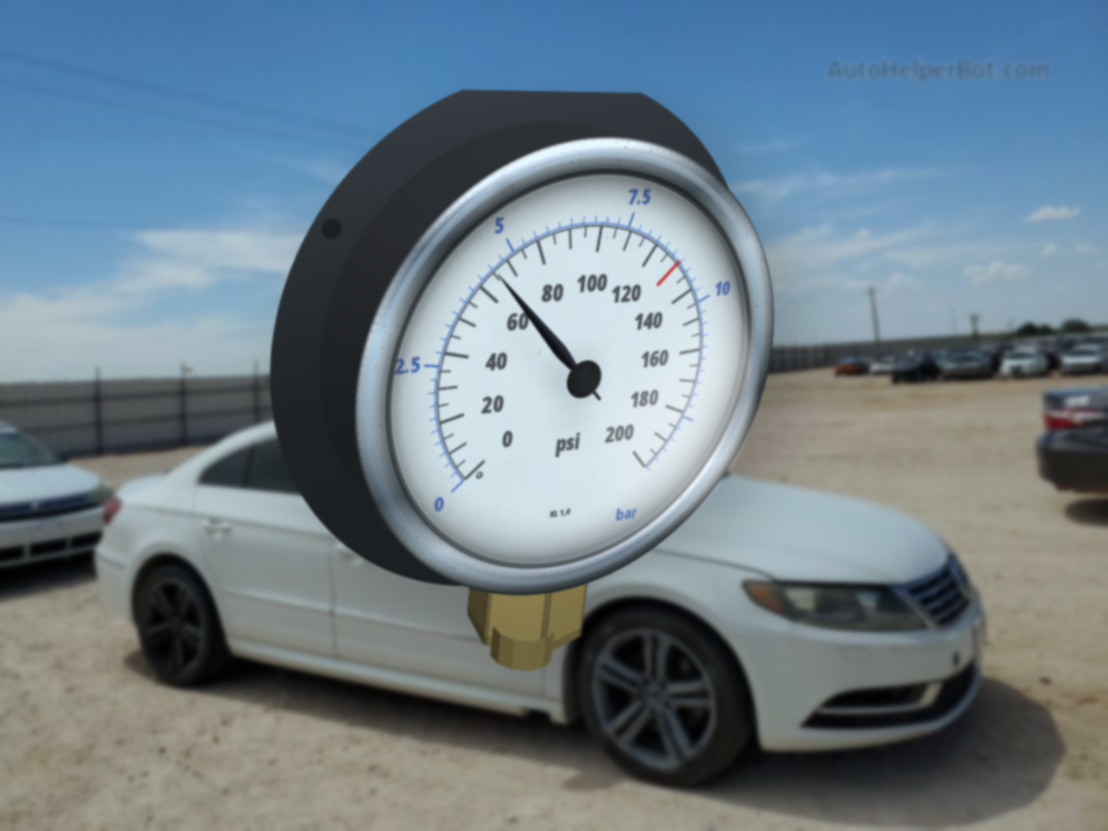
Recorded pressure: psi 65
